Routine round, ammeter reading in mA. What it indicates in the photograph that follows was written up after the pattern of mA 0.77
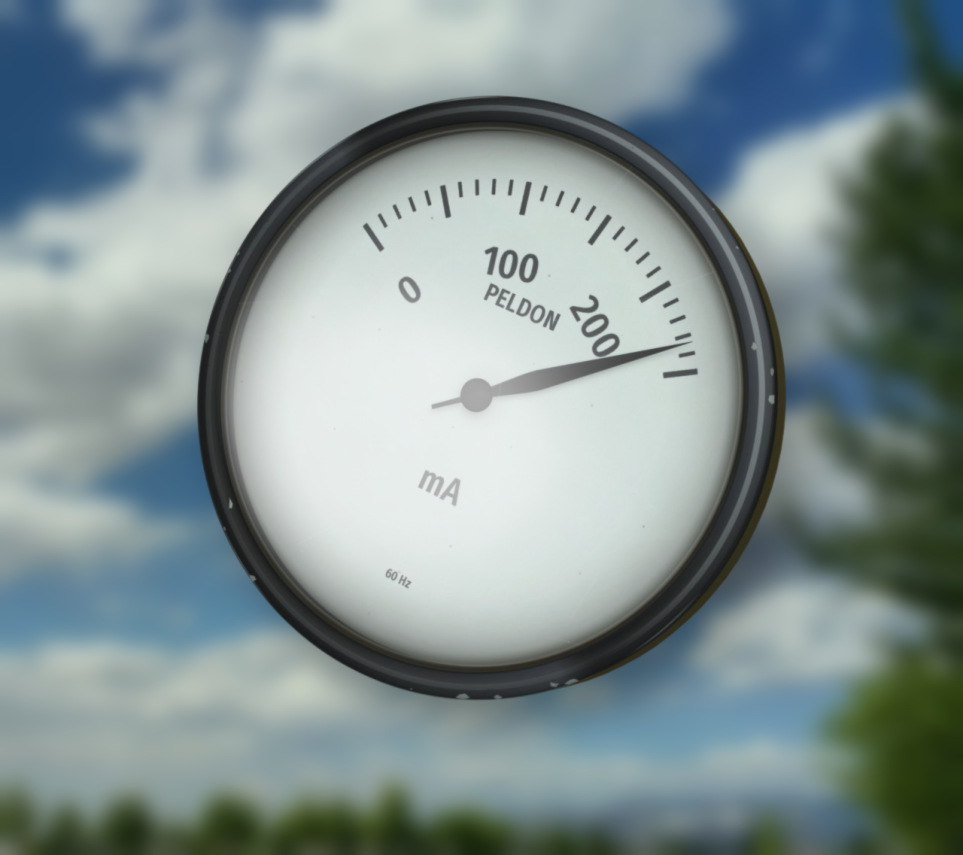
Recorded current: mA 235
